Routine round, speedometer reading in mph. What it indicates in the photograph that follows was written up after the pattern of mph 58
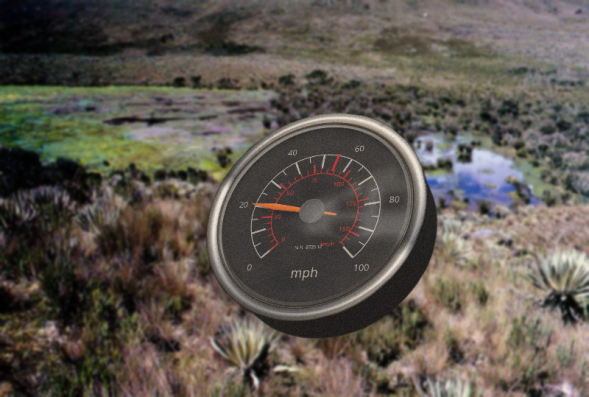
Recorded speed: mph 20
